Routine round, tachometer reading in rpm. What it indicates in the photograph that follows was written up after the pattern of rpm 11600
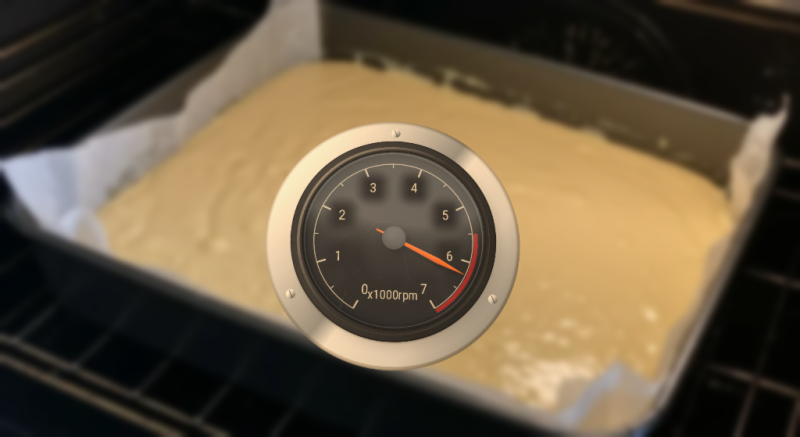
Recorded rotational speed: rpm 6250
